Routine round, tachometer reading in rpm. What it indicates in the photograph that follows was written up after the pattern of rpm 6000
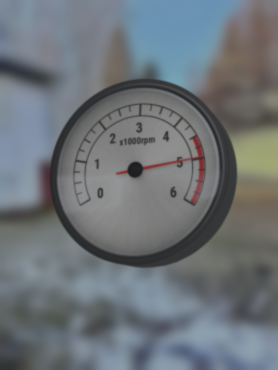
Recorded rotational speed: rpm 5000
